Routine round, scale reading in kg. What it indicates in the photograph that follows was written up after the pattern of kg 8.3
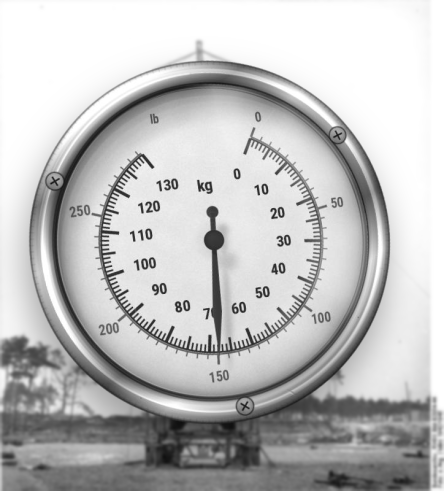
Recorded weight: kg 68
